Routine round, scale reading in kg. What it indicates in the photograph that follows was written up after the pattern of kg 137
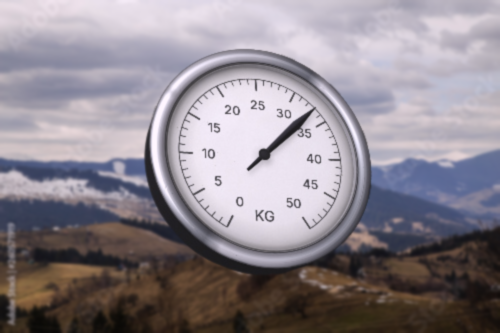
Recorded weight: kg 33
